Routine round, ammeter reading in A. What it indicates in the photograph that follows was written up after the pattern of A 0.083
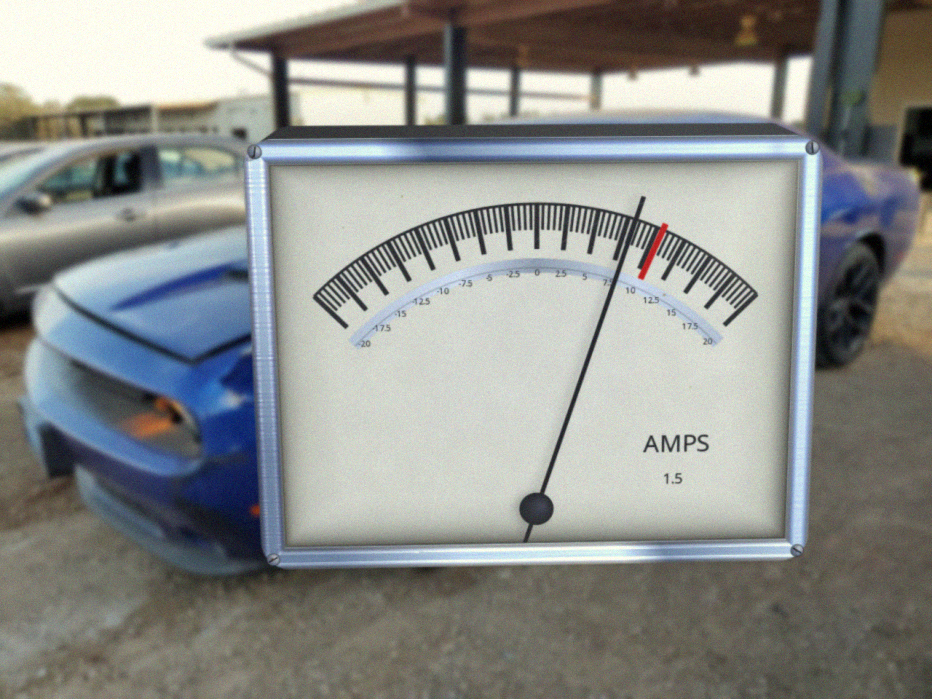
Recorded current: A 8
